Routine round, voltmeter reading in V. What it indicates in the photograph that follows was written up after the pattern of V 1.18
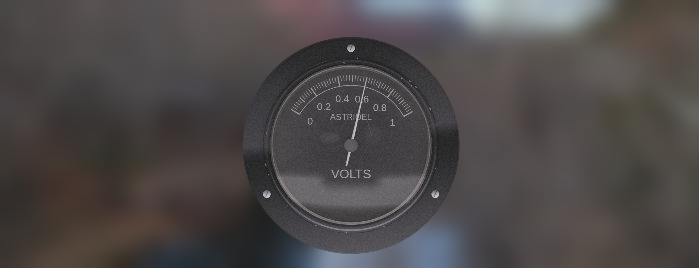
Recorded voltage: V 0.6
